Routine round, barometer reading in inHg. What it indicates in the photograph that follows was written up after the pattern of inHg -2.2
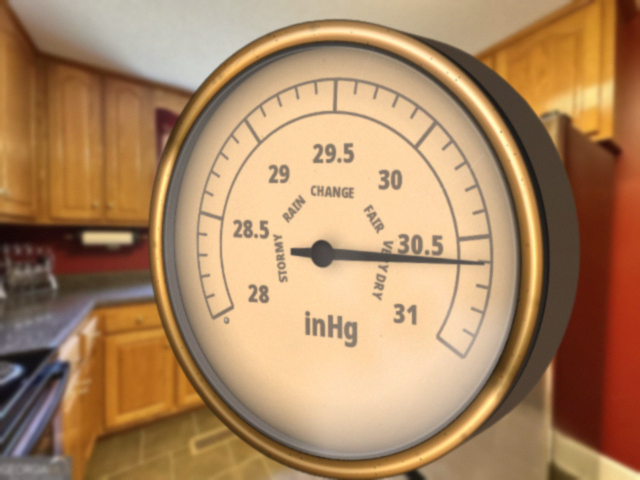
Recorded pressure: inHg 30.6
